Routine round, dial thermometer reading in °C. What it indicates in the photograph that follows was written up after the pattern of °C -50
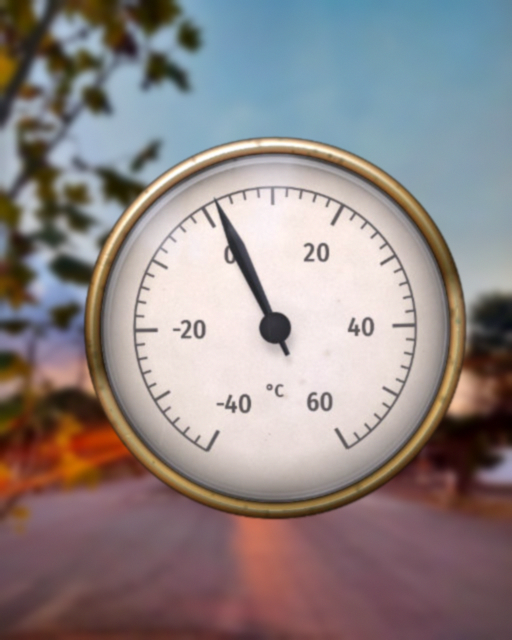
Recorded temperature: °C 2
